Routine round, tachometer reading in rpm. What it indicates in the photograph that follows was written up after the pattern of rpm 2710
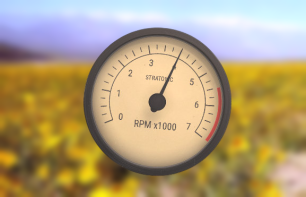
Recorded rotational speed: rpm 4000
